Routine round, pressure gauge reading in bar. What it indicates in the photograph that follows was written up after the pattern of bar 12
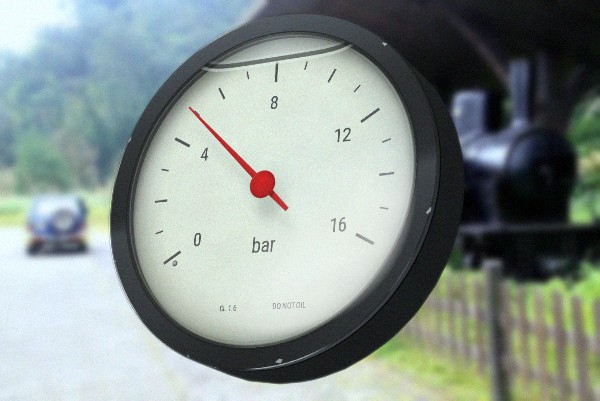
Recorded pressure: bar 5
